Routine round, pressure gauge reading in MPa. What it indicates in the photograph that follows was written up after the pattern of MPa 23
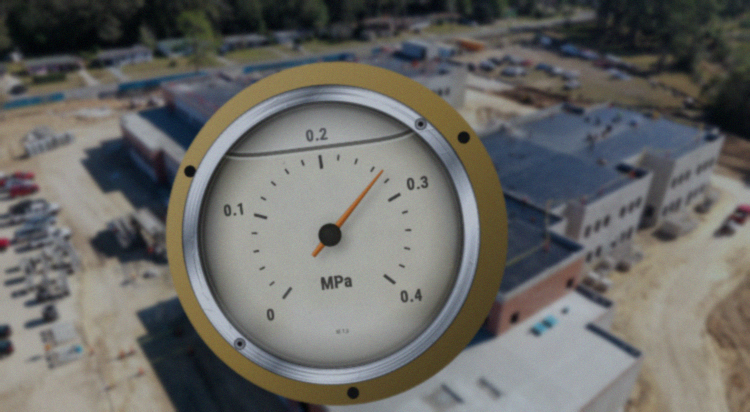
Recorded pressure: MPa 0.27
